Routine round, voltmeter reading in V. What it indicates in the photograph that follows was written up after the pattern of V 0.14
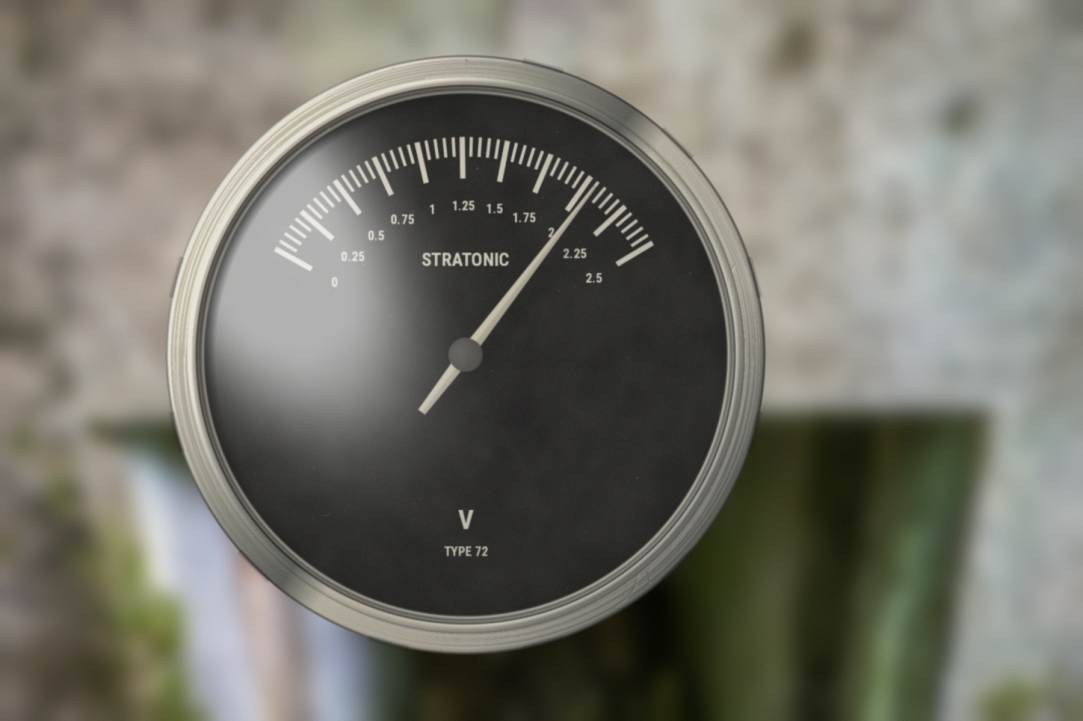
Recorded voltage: V 2.05
